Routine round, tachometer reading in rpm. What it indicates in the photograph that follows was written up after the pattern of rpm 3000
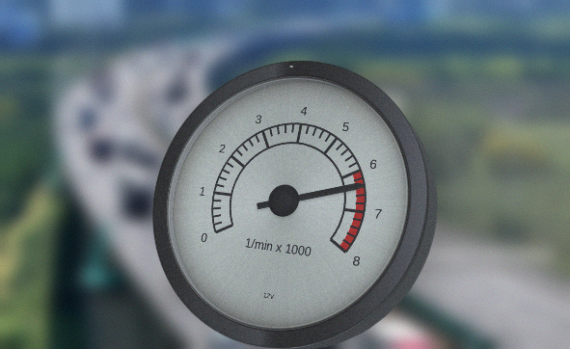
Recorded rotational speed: rpm 6400
